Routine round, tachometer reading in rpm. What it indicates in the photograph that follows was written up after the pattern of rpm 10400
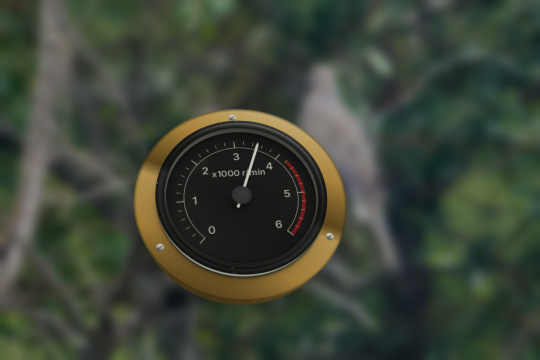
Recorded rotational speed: rpm 3500
